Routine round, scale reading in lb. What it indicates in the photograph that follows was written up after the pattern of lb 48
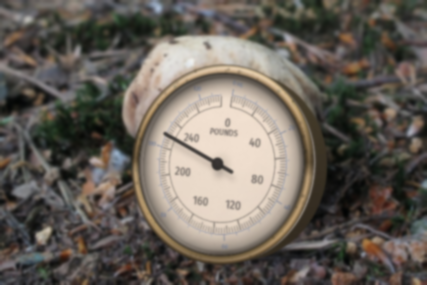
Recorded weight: lb 230
